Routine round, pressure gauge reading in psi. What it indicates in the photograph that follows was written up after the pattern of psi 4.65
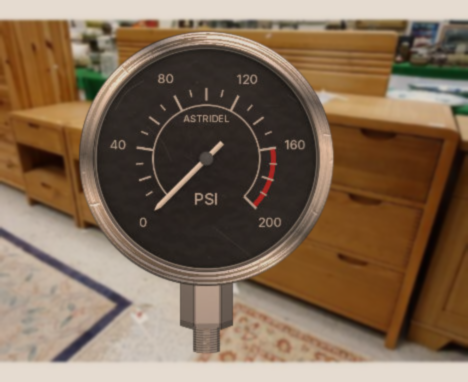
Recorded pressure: psi 0
